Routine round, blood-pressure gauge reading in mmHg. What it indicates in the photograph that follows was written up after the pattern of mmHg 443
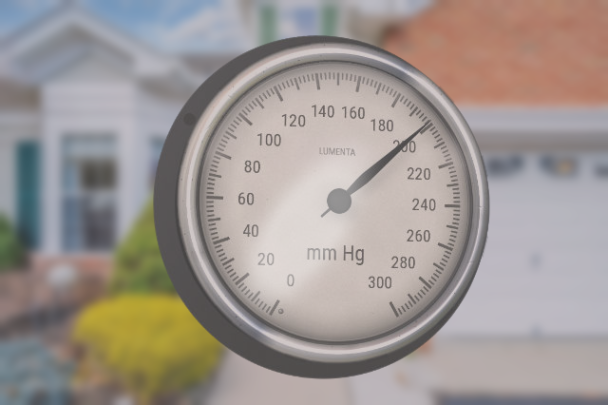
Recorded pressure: mmHg 198
